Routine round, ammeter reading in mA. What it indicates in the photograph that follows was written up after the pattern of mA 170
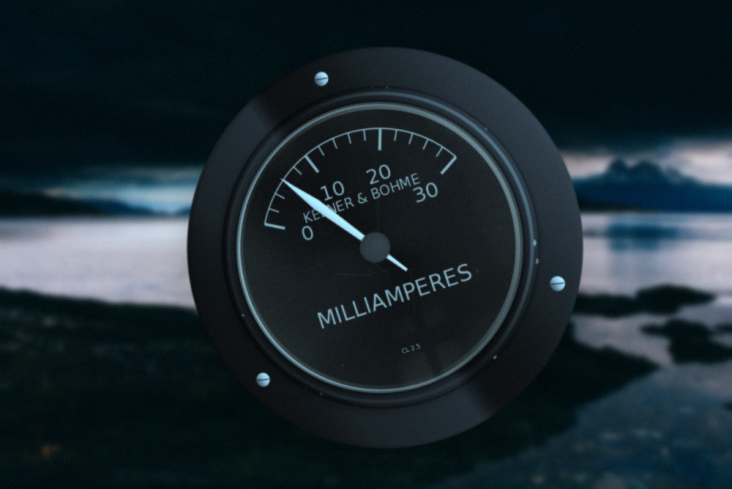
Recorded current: mA 6
